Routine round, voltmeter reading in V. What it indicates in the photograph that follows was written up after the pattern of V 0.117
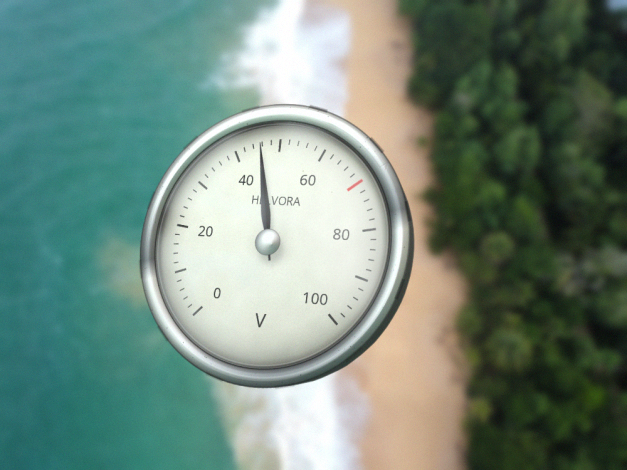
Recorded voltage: V 46
